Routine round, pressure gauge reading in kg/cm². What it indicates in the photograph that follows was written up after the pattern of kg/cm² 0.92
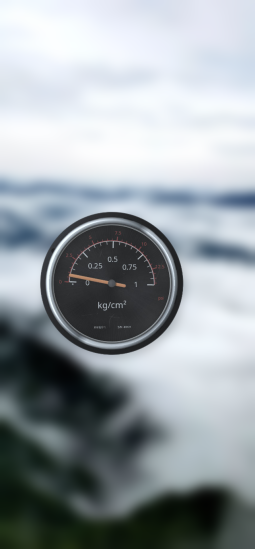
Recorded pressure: kg/cm² 0.05
